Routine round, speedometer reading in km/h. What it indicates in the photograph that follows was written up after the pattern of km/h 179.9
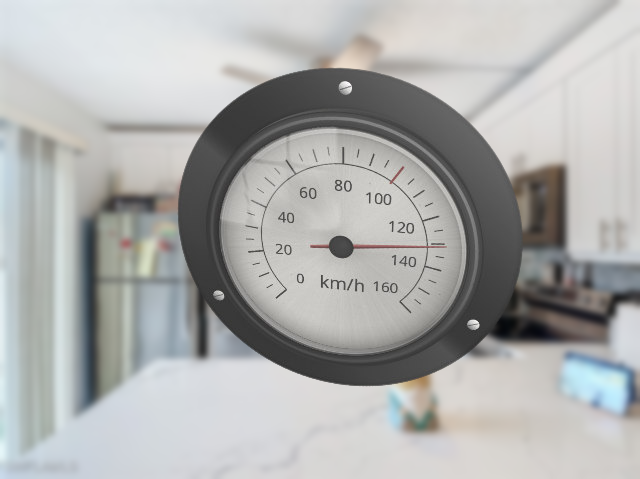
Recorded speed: km/h 130
